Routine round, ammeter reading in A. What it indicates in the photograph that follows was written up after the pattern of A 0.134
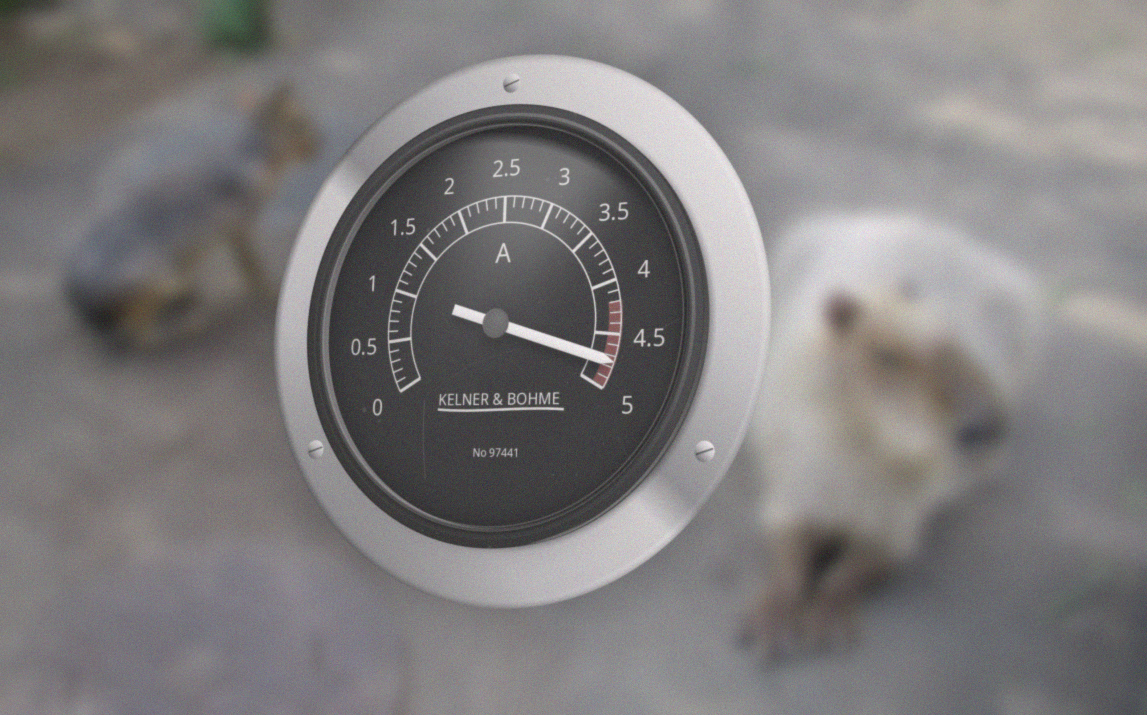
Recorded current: A 4.75
